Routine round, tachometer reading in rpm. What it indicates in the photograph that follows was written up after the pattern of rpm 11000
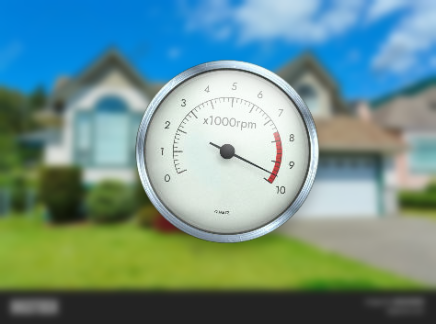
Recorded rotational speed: rpm 9600
